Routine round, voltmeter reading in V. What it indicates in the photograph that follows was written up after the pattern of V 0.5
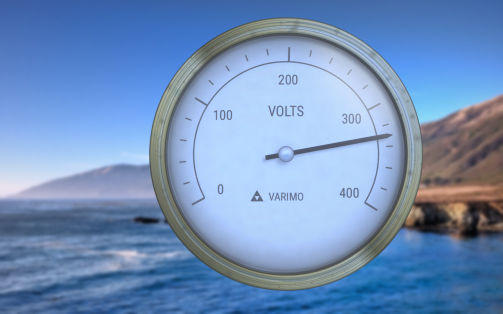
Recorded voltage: V 330
